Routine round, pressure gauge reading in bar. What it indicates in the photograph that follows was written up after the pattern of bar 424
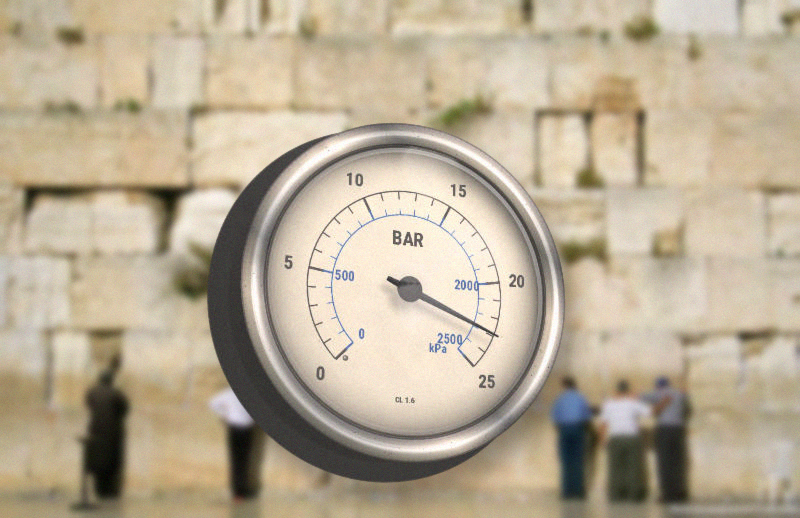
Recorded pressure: bar 23
